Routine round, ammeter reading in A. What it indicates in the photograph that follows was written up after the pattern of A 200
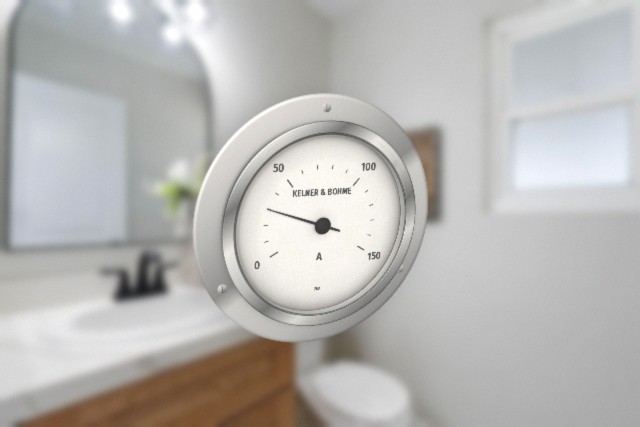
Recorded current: A 30
